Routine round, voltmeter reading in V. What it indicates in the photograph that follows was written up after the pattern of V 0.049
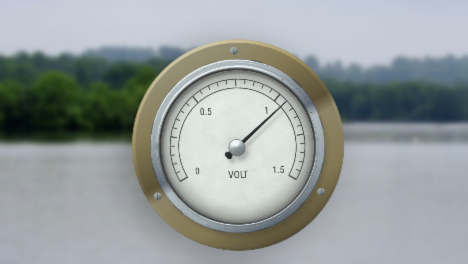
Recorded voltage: V 1.05
